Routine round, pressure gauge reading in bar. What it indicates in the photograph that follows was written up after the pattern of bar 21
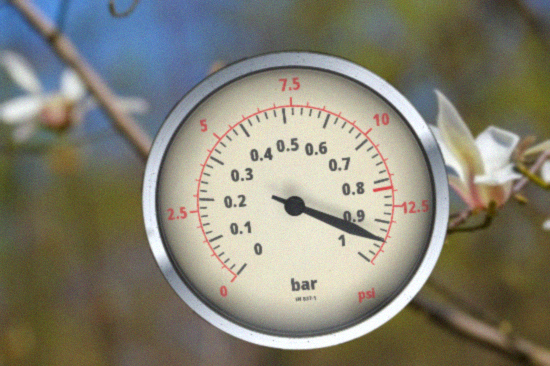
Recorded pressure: bar 0.94
